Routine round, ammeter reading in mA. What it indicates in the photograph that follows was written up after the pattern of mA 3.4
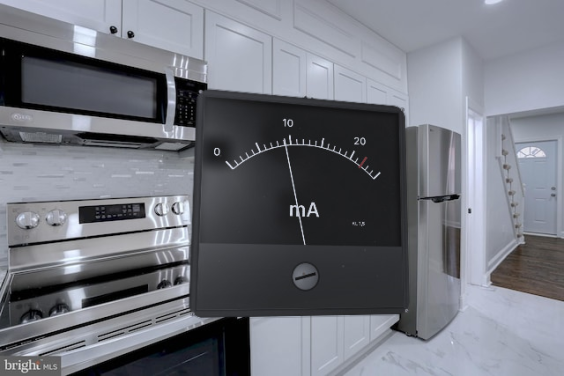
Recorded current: mA 9
